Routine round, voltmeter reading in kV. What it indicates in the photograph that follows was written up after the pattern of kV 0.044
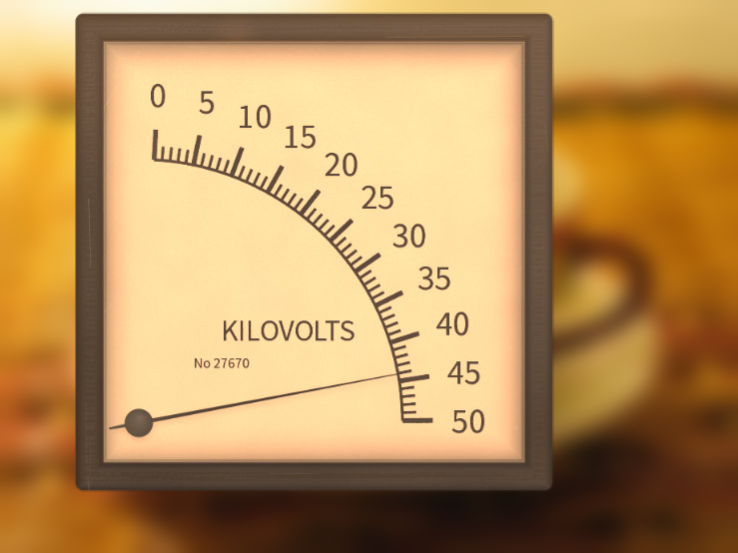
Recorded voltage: kV 44
